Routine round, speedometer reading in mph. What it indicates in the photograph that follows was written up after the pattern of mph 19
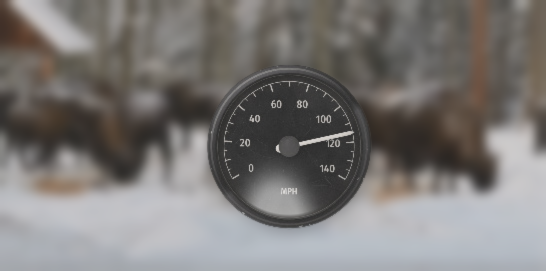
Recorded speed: mph 115
